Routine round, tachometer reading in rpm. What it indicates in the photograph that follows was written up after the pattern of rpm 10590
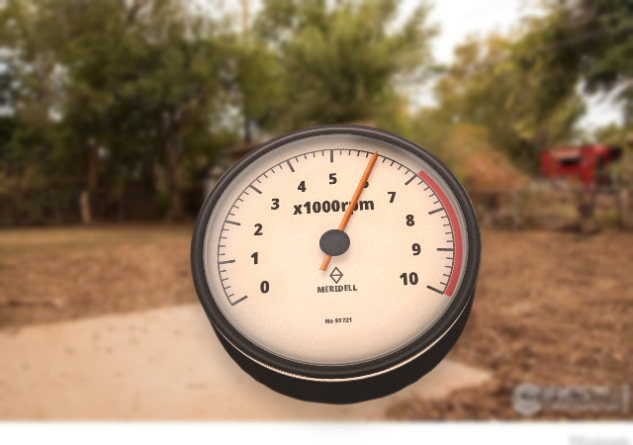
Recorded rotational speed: rpm 6000
